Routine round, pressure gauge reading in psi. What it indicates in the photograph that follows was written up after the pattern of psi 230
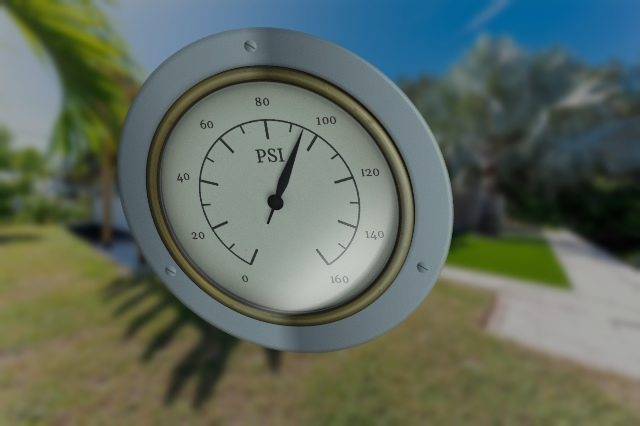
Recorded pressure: psi 95
